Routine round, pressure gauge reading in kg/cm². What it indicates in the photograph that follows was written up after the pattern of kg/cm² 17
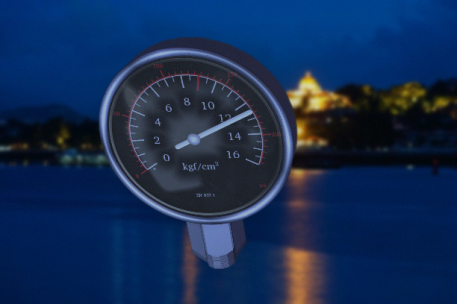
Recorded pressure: kg/cm² 12.5
